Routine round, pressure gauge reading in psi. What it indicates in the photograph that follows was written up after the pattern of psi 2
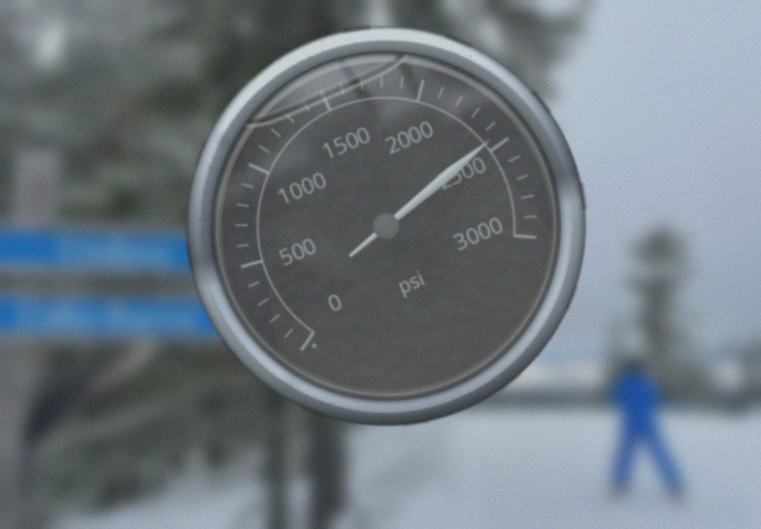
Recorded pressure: psi 2450
